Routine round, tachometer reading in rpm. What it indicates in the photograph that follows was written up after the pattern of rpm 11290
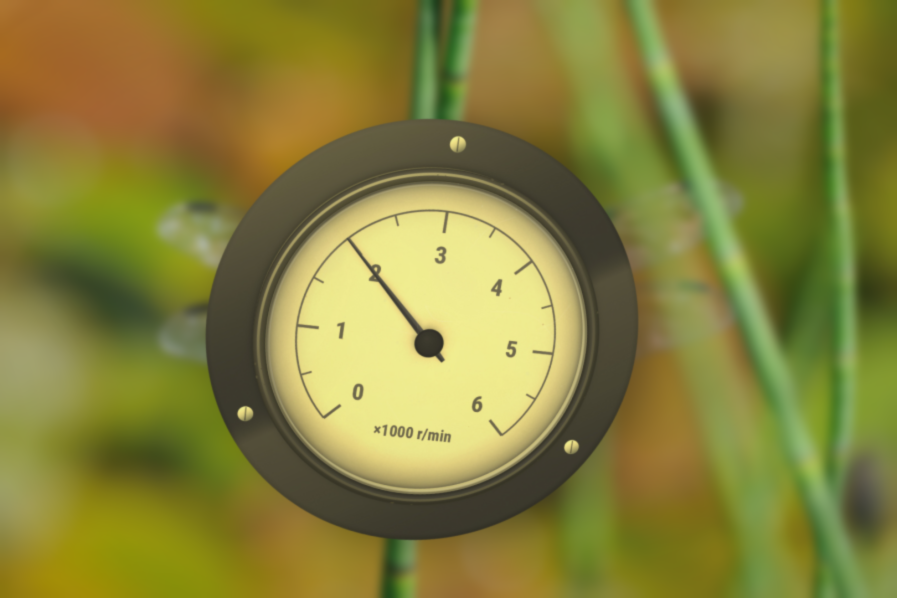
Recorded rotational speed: rpm 2000
